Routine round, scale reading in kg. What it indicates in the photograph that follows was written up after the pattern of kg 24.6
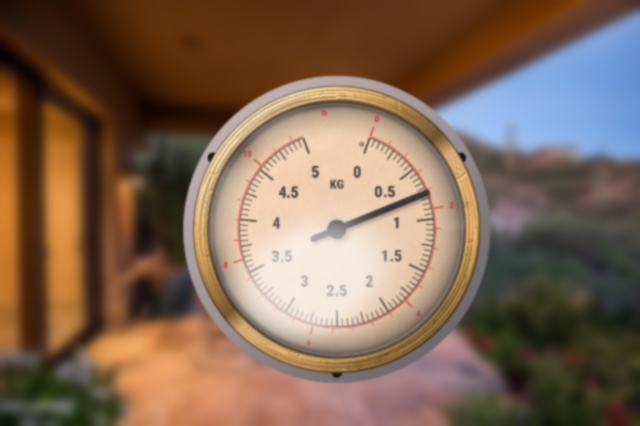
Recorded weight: kg 0.75
